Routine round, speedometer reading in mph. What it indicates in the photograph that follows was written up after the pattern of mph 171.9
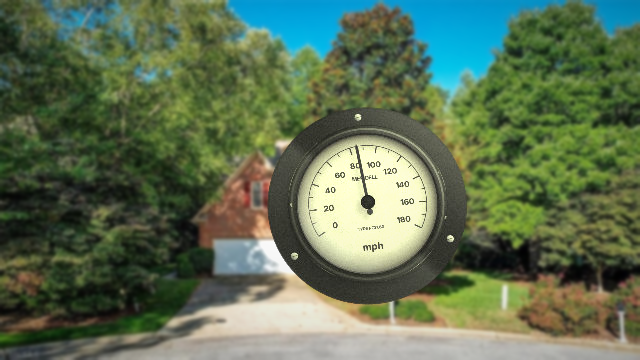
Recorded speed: mph 85
